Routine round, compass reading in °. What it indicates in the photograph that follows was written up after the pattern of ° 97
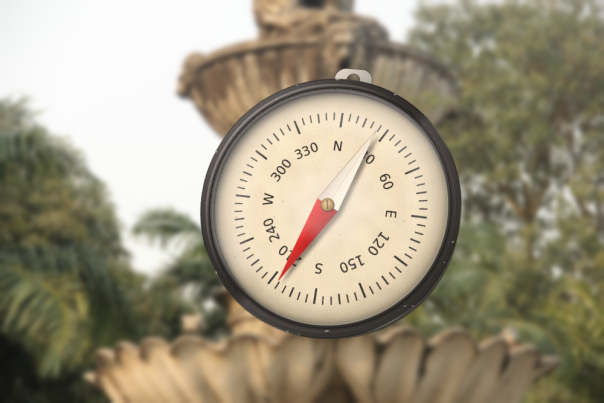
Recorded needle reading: ° 205
